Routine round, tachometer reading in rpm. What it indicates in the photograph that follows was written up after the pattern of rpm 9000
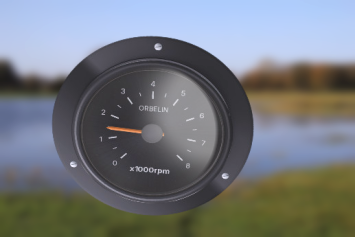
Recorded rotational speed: rpm 1500
